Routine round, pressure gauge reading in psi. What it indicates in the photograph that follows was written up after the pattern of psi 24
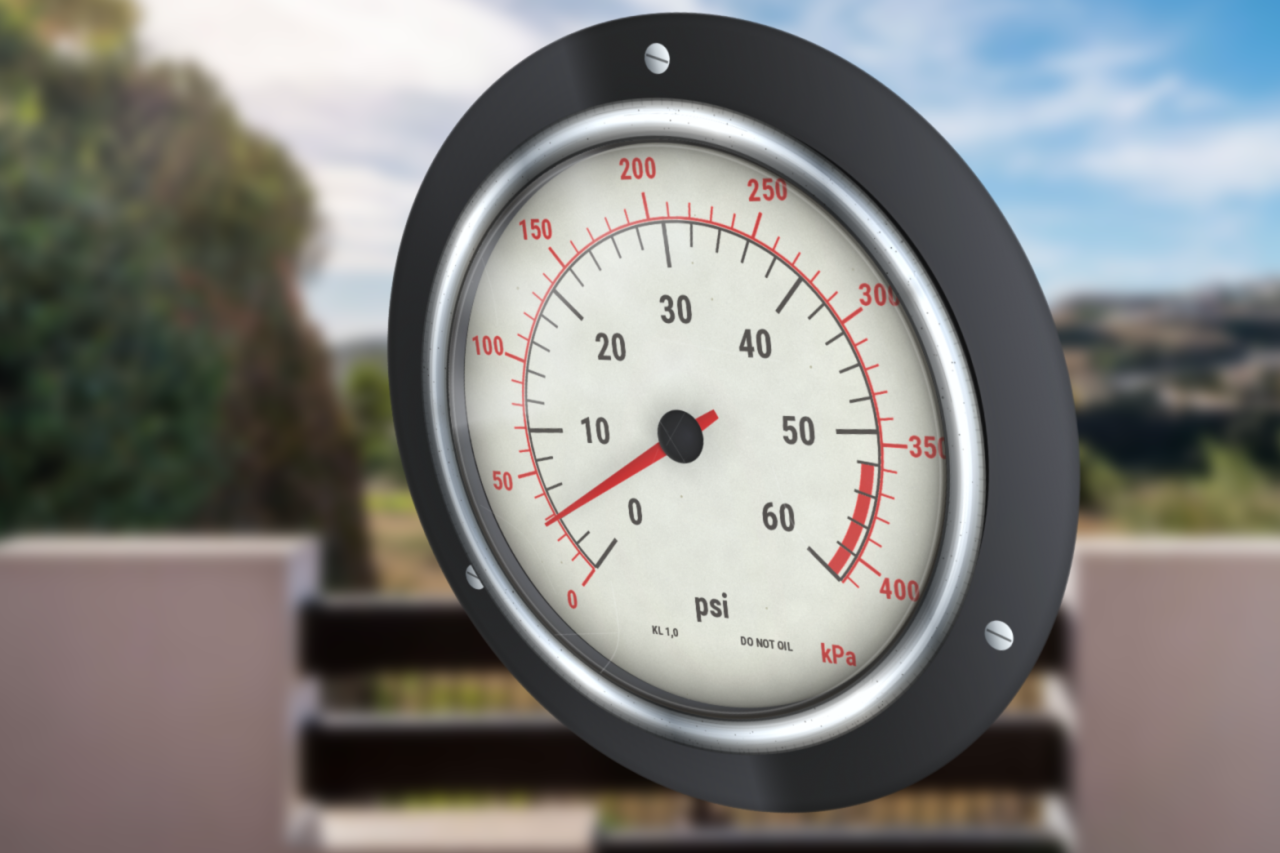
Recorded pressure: psi 4
